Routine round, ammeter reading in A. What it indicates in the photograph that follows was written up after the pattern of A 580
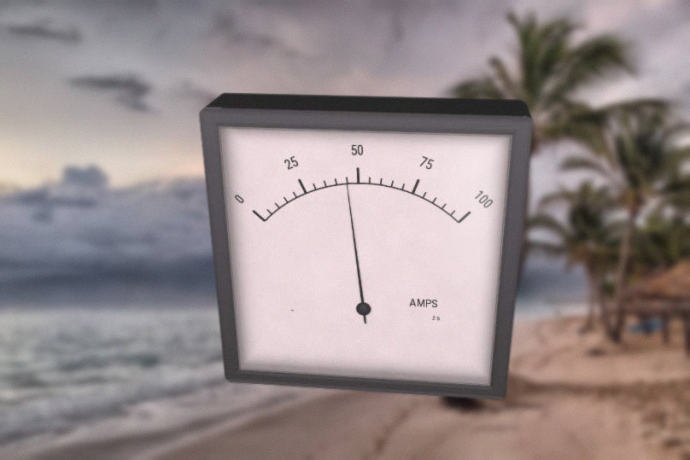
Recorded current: A 45
